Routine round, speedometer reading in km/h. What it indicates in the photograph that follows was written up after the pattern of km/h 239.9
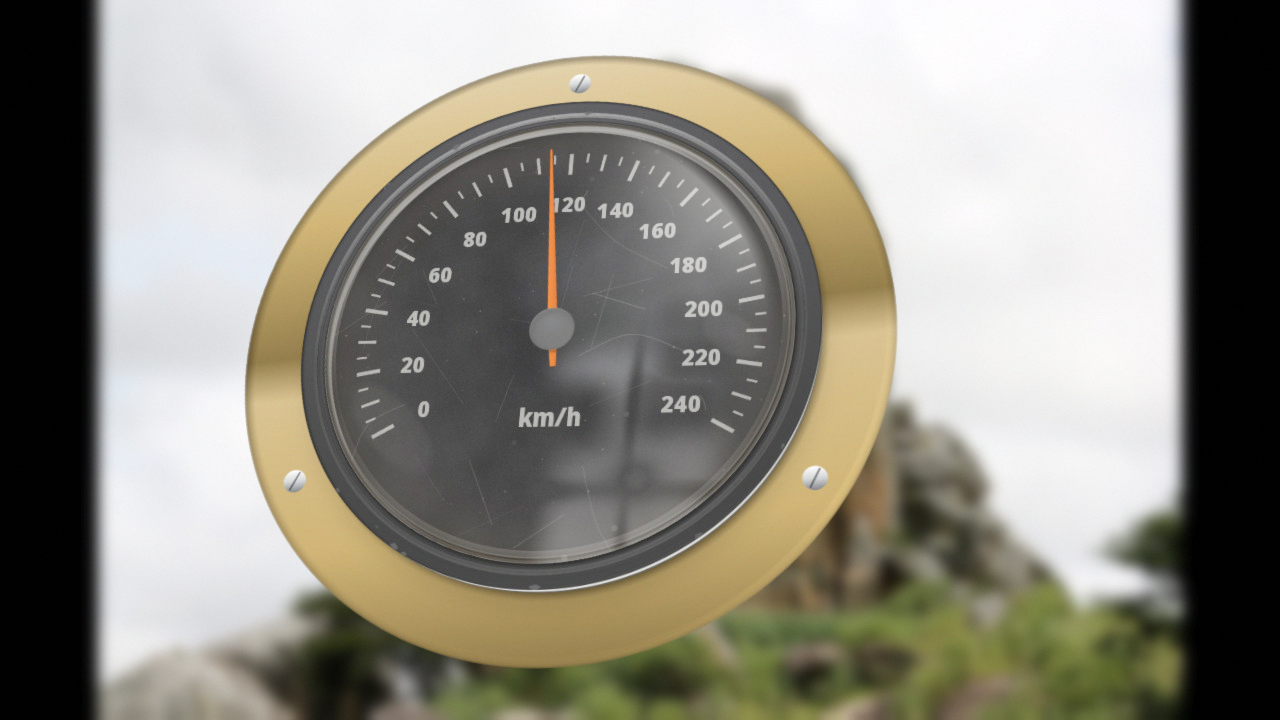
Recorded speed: km/h 115
